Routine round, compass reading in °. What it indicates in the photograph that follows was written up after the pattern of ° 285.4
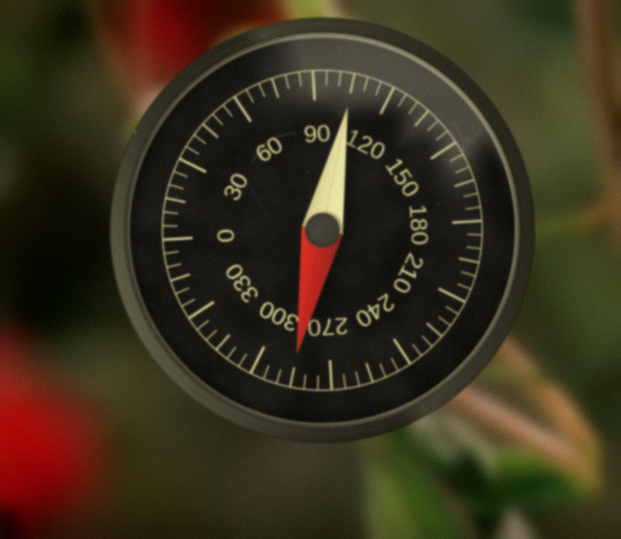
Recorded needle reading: ° 285
